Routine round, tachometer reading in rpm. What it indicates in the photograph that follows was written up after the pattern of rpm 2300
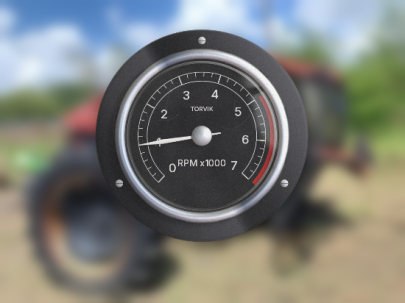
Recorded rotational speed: rpm 1000
